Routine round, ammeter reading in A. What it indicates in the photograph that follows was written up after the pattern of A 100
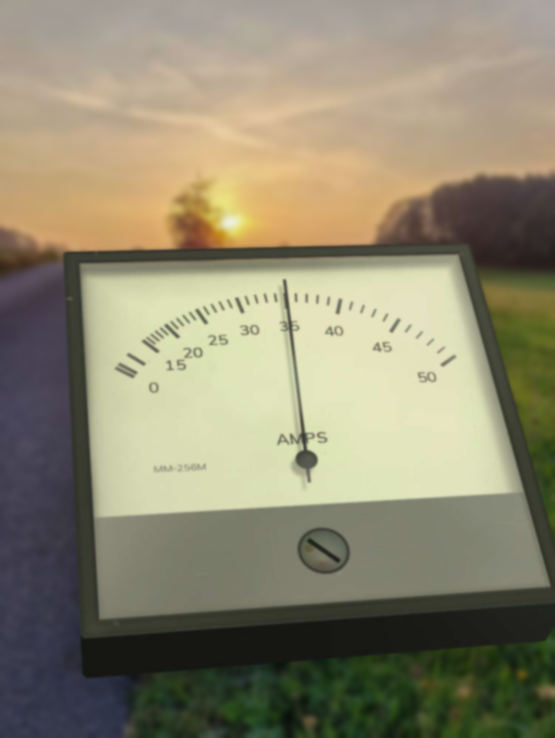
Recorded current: A 35
